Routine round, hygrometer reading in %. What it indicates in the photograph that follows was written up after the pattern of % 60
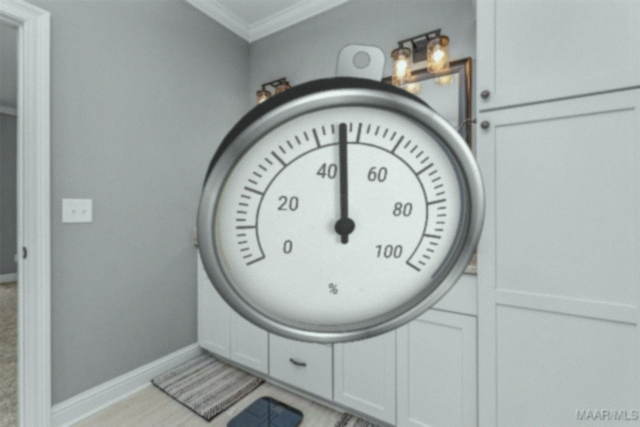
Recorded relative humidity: % 46
